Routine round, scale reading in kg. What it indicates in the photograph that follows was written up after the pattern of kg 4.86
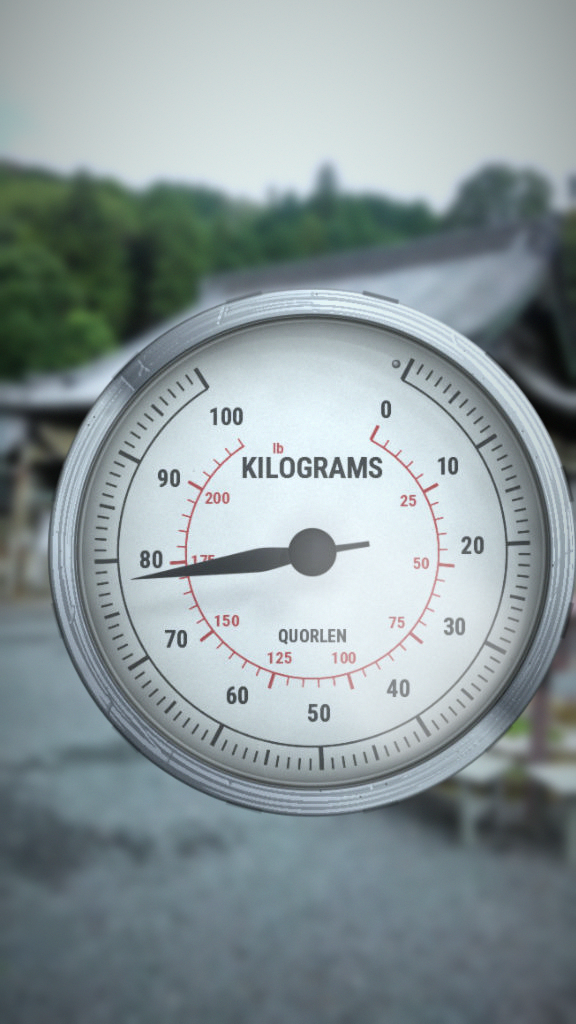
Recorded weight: kg 78
